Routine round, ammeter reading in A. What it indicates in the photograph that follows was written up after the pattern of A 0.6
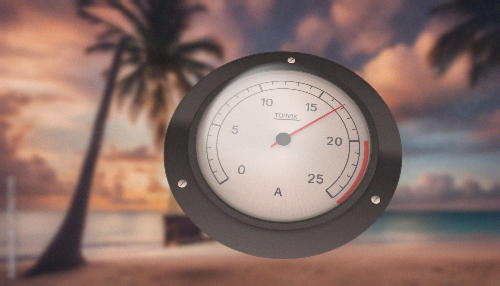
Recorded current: A 17
